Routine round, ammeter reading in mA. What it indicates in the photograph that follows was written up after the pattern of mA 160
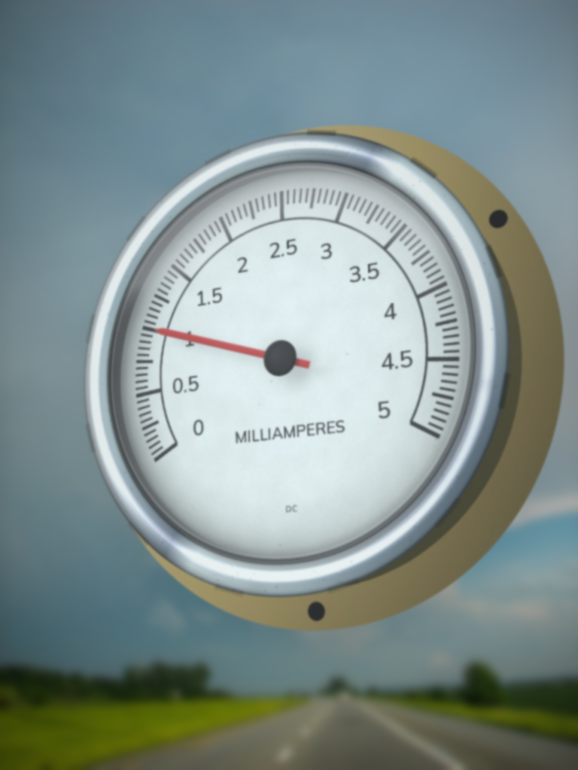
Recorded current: mA 1
